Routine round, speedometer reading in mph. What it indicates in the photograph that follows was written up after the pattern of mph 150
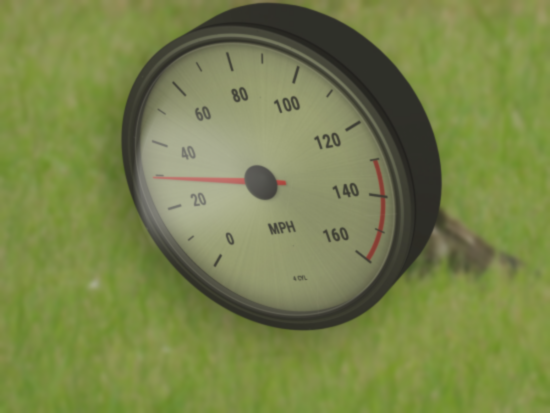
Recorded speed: mph 30
